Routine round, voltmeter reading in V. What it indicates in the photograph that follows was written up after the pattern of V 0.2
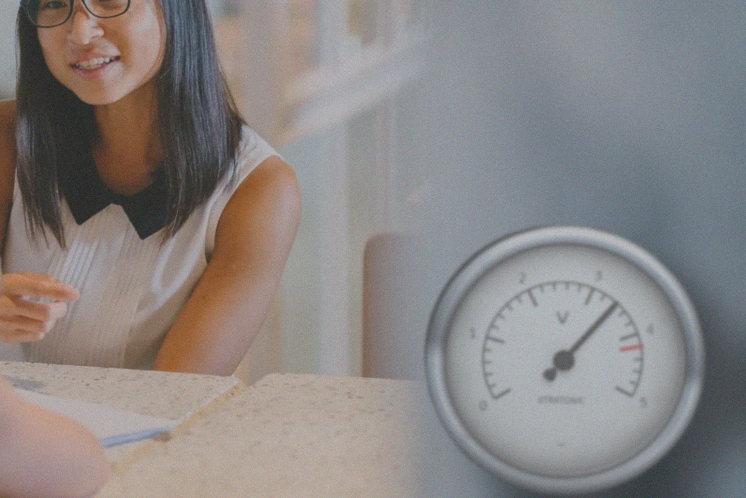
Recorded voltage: V 3.4
